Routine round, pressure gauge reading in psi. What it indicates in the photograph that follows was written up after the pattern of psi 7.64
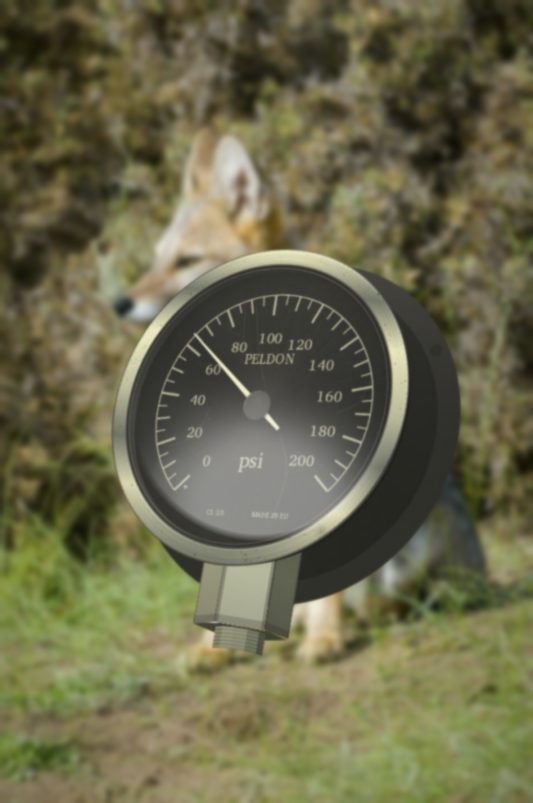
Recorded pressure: psi 65
